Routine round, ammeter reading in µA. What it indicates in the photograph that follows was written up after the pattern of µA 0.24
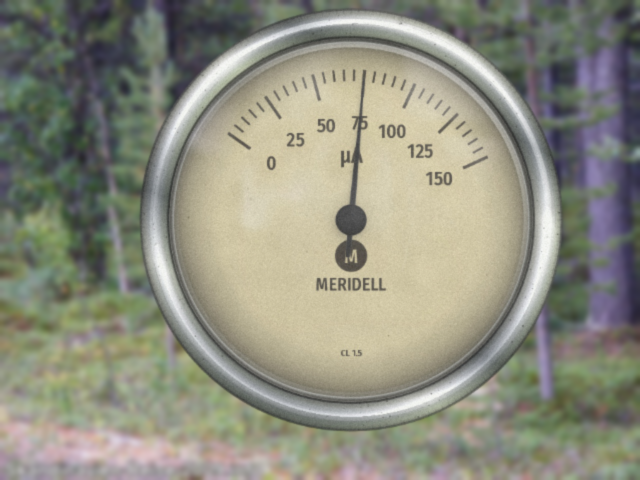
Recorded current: µA 75
